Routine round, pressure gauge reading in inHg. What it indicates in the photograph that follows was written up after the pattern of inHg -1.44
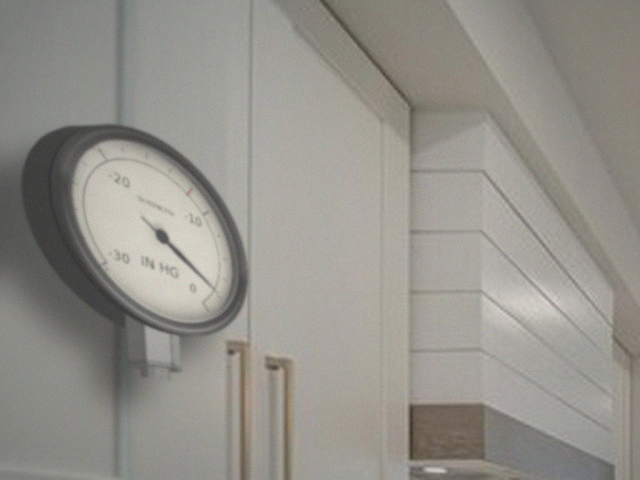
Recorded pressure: inHg -2
